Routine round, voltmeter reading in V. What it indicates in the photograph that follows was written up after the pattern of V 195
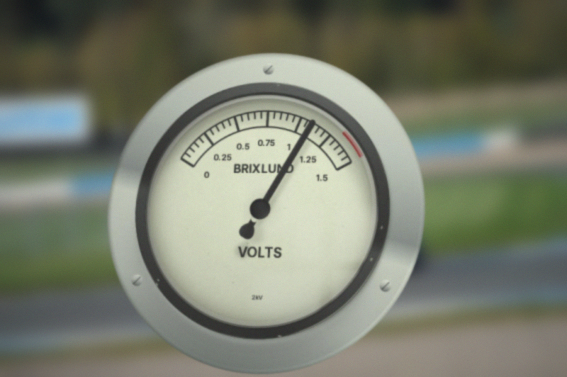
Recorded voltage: V 1.1
